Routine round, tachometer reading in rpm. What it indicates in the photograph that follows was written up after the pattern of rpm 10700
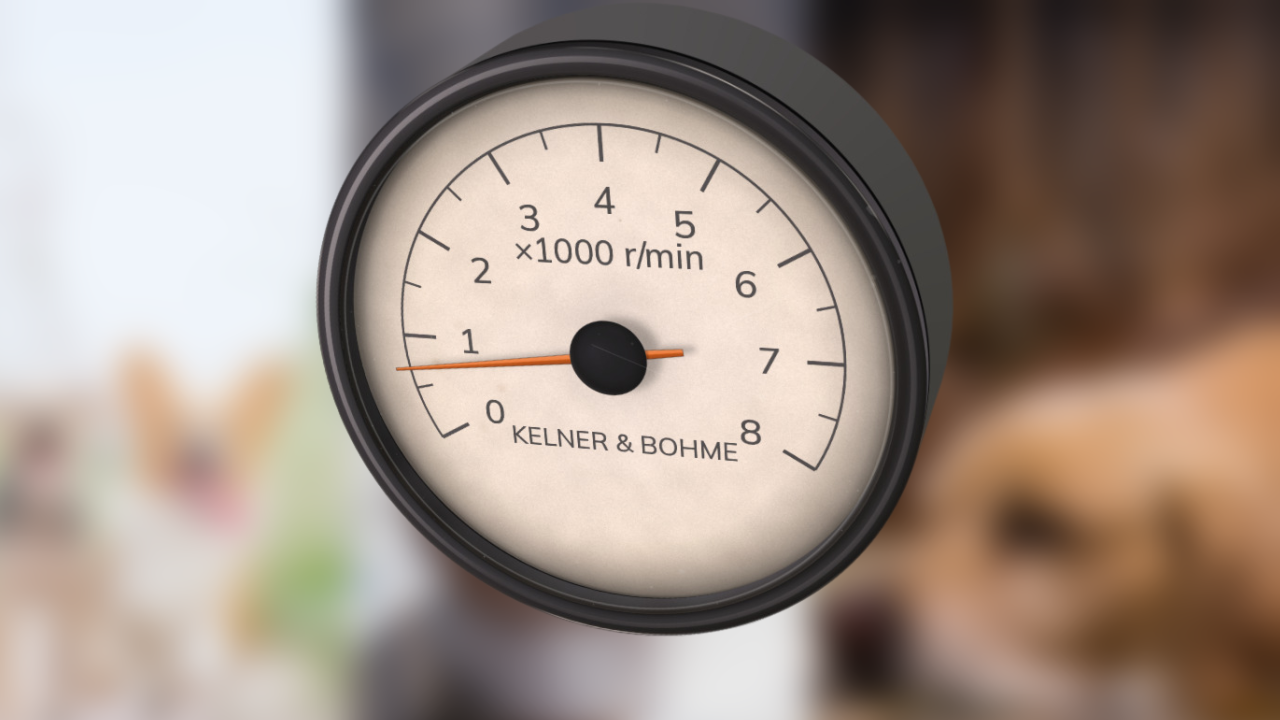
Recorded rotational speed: rpm 750
